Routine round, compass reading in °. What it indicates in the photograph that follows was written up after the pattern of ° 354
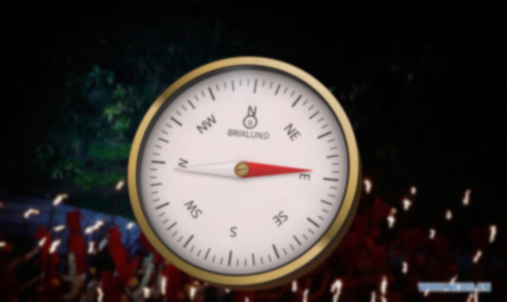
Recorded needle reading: ° 85
